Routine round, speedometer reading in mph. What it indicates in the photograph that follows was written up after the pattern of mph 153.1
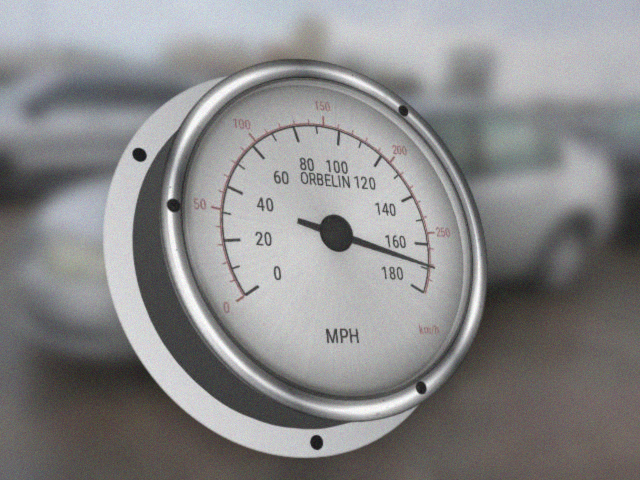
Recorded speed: mph 170
